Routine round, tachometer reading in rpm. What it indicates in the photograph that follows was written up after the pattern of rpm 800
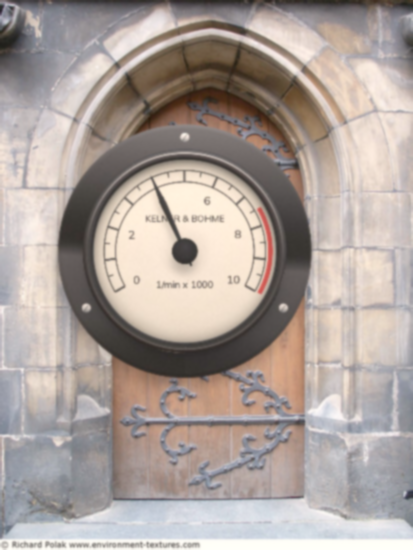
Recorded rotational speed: rpm 4000
